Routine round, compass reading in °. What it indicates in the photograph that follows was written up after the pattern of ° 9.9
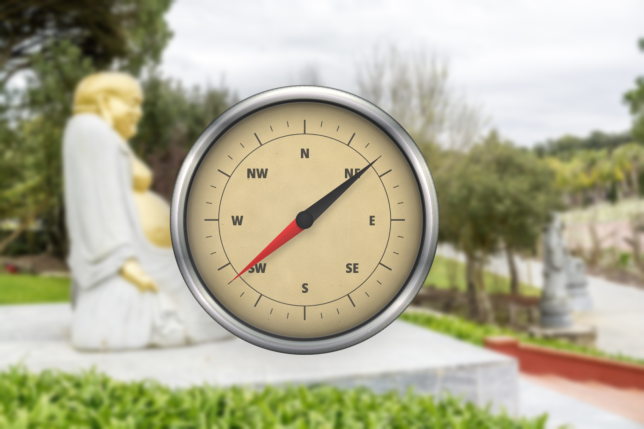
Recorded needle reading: ° 230
